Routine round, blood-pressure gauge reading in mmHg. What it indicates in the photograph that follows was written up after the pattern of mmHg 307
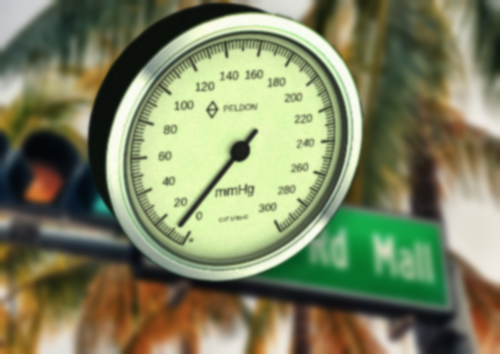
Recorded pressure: mmHg 10
